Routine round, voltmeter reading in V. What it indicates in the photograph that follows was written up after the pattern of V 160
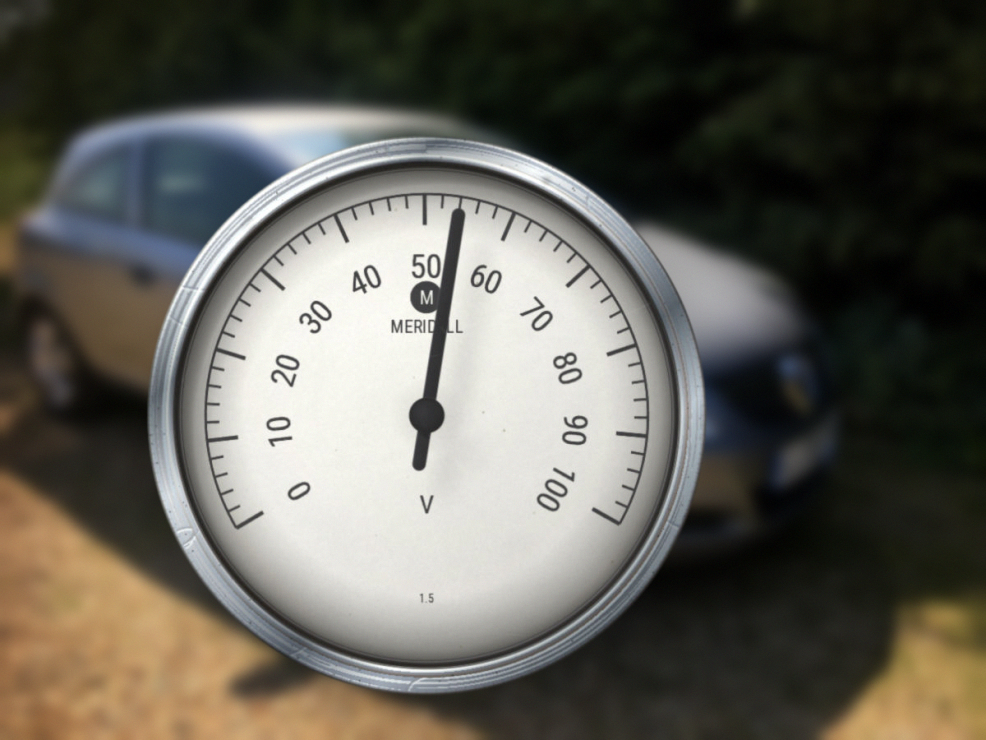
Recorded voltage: V 54
